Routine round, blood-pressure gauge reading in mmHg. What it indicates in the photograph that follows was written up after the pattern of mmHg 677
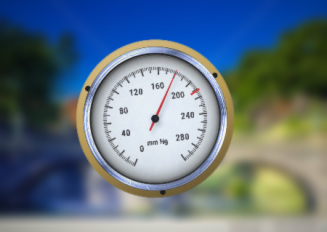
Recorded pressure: mmHg 180
